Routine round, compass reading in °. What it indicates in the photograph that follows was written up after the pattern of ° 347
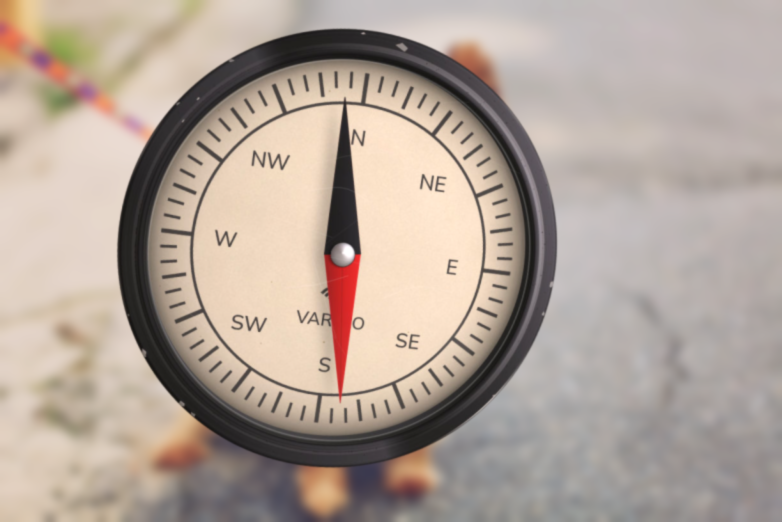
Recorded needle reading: ° 172.5
